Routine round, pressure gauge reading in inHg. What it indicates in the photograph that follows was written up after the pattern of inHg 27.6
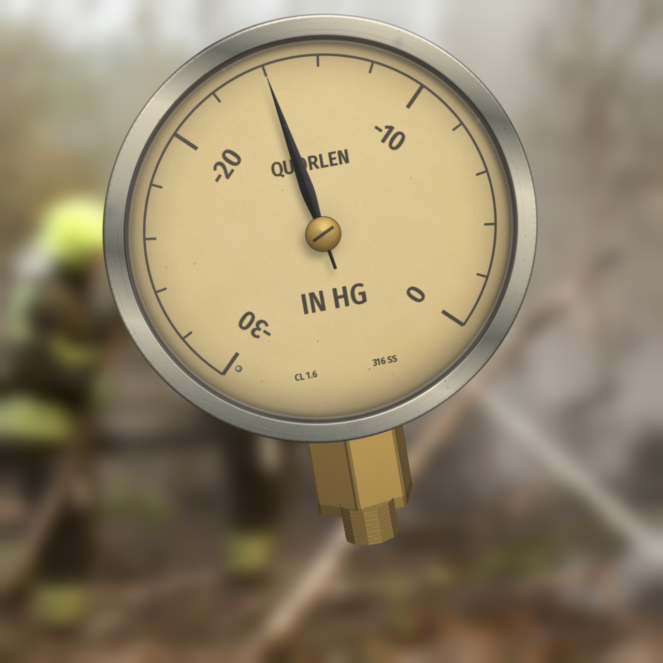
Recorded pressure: inHg -16
